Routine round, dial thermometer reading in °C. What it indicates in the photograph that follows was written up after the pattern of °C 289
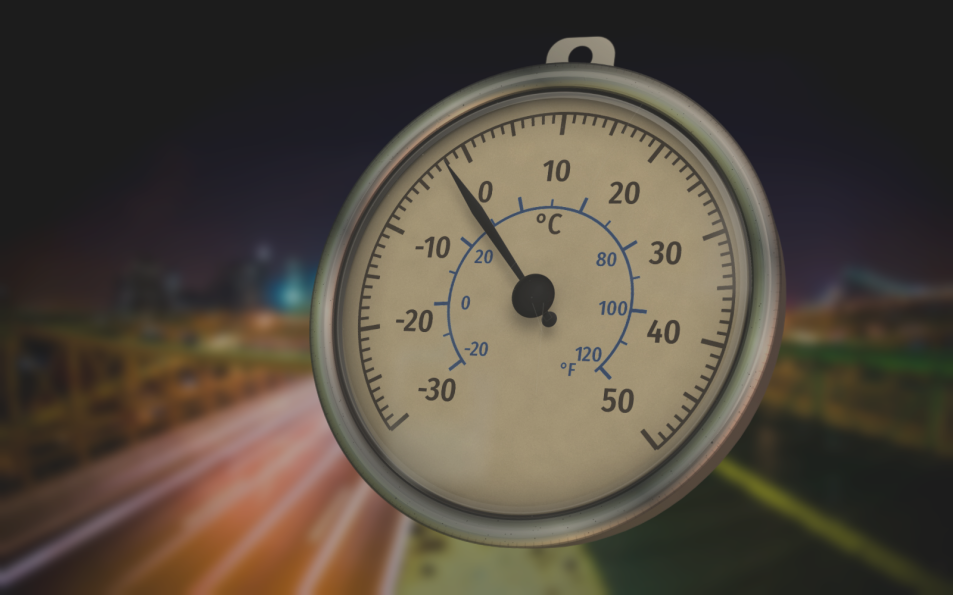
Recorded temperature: °C -2
